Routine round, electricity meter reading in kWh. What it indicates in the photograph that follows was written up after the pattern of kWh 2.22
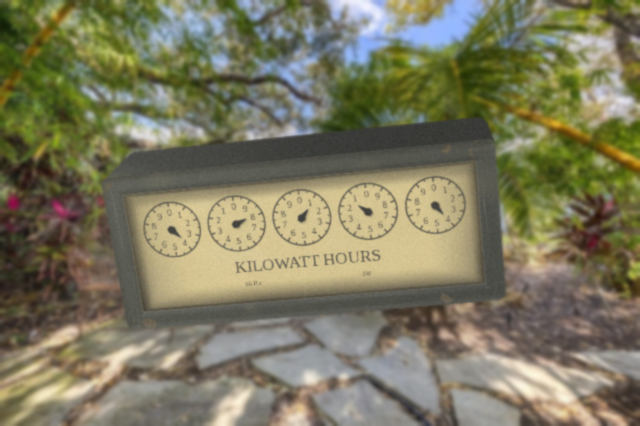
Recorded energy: kWh 38114
